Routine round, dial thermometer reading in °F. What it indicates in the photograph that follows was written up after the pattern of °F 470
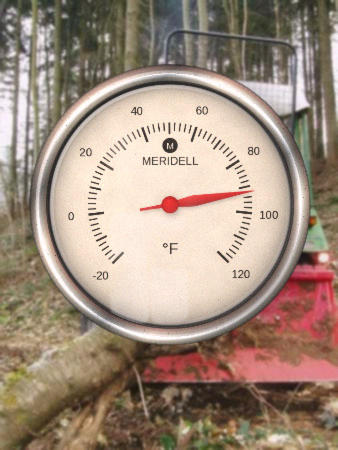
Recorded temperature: °F 92
